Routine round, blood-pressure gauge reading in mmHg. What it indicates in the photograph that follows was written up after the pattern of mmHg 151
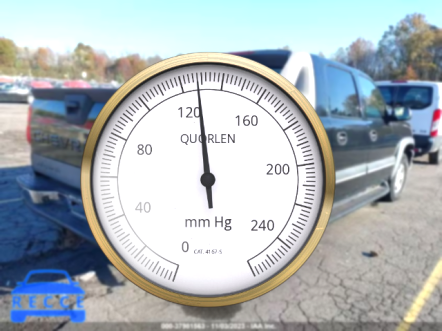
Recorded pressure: mmHg 128
